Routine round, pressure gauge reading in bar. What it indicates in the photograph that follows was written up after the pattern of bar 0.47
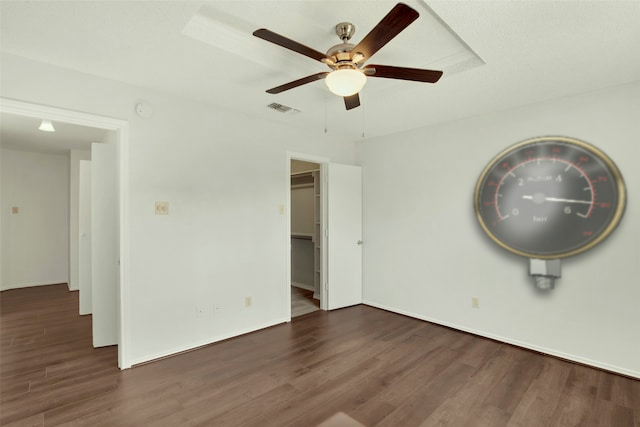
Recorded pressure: bar 5.5
